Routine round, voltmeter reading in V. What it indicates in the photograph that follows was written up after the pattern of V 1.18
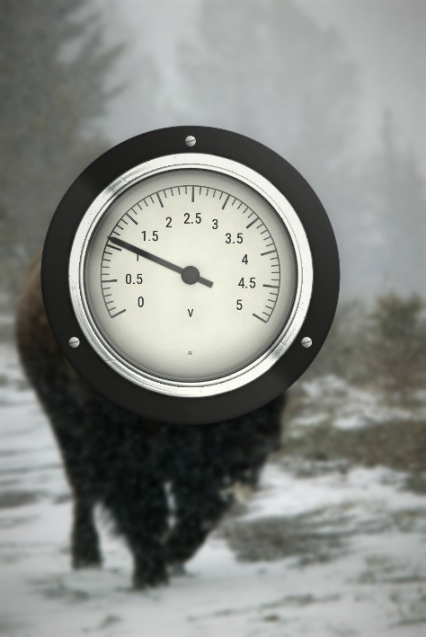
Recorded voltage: V 1.1
